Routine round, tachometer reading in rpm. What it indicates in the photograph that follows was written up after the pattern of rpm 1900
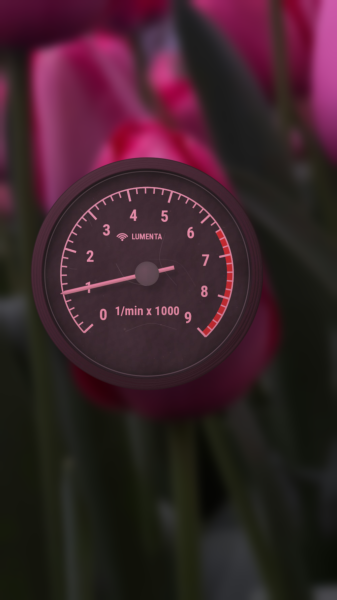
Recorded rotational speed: rpm 1000
